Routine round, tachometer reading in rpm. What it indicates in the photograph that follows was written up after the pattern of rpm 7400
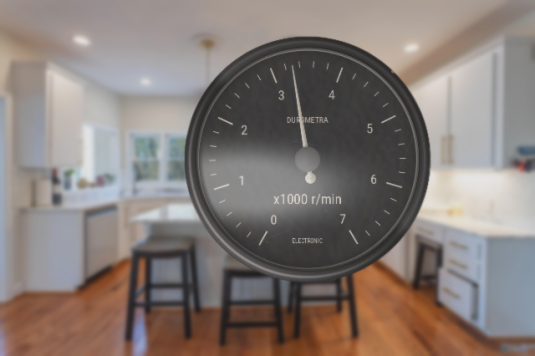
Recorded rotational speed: rpm 3300
